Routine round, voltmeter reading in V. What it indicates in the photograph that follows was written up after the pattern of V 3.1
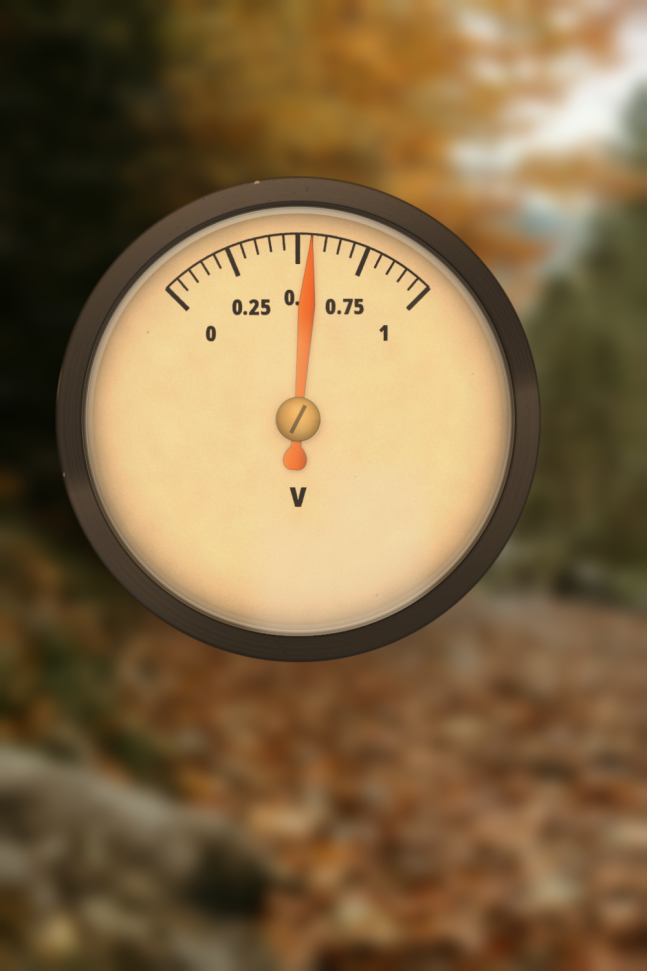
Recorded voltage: V 0.55
